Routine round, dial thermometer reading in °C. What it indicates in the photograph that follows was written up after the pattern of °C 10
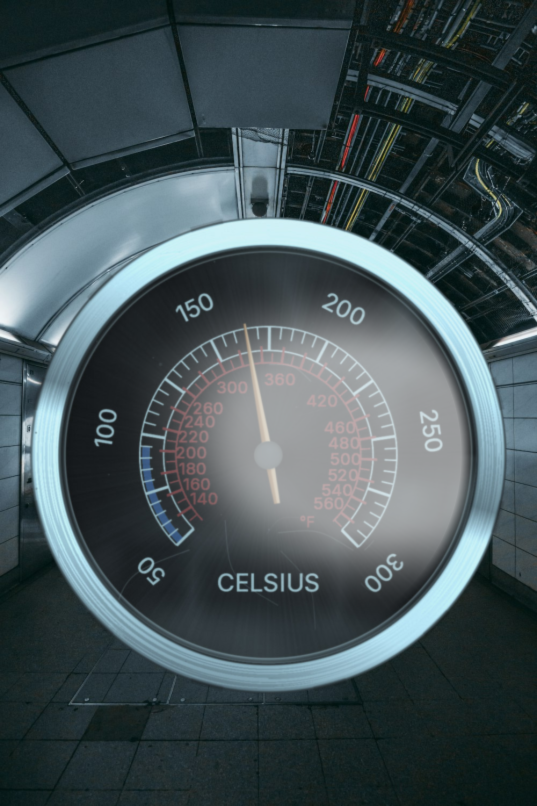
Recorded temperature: °C 165
